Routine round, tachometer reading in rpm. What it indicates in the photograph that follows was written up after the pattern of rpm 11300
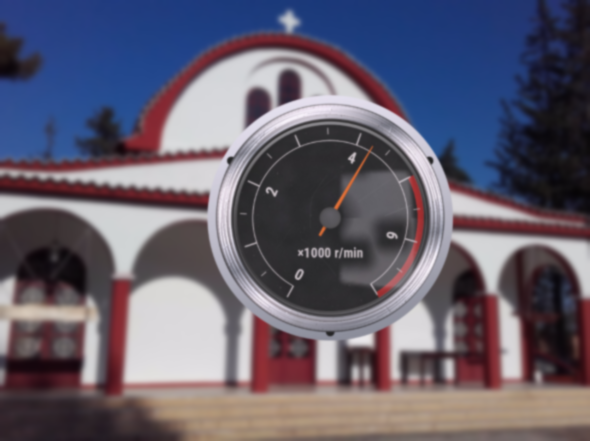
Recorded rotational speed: rpm 4250
